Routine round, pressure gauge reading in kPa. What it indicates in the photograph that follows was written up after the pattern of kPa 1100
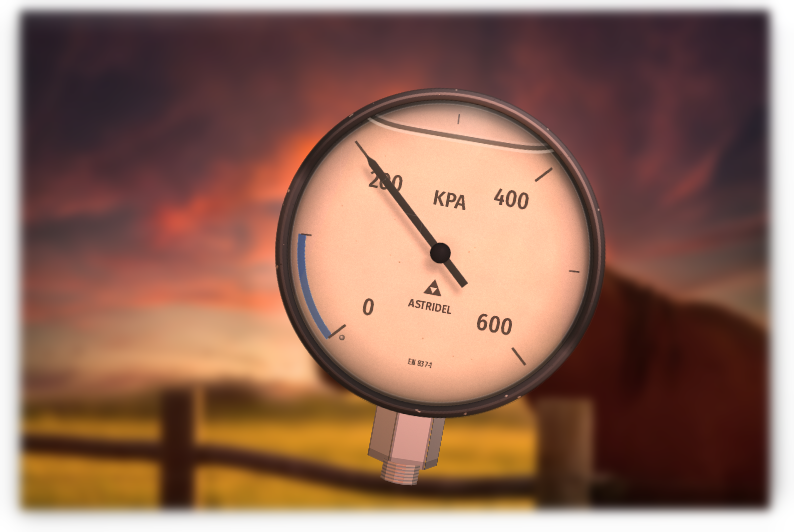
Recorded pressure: kPa 200
